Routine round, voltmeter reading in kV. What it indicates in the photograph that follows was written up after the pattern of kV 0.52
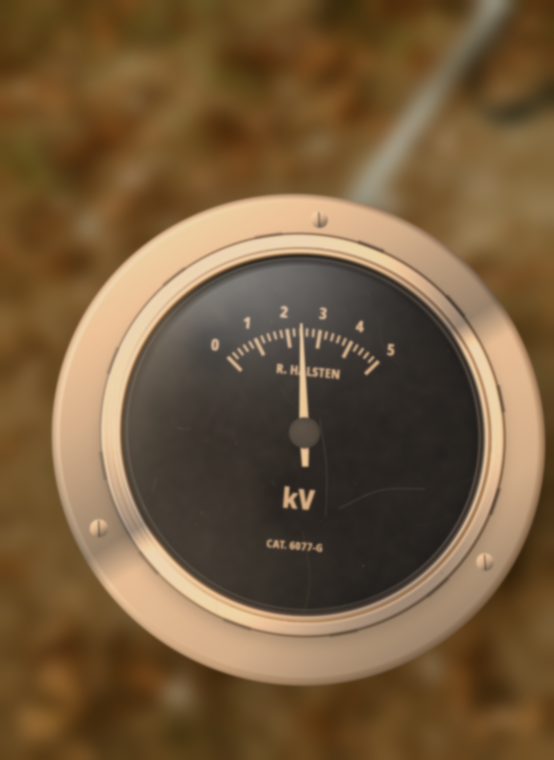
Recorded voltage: kV 2.4
